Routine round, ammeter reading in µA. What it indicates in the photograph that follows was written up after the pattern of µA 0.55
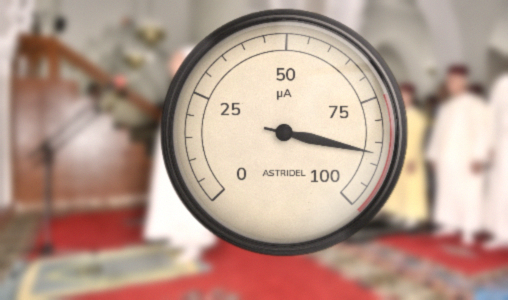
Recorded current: µA 87.5
